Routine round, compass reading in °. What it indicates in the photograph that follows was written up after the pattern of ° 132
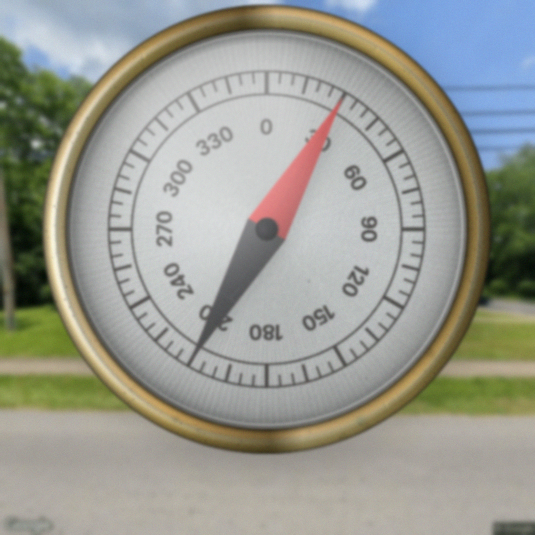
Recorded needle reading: ° 30
